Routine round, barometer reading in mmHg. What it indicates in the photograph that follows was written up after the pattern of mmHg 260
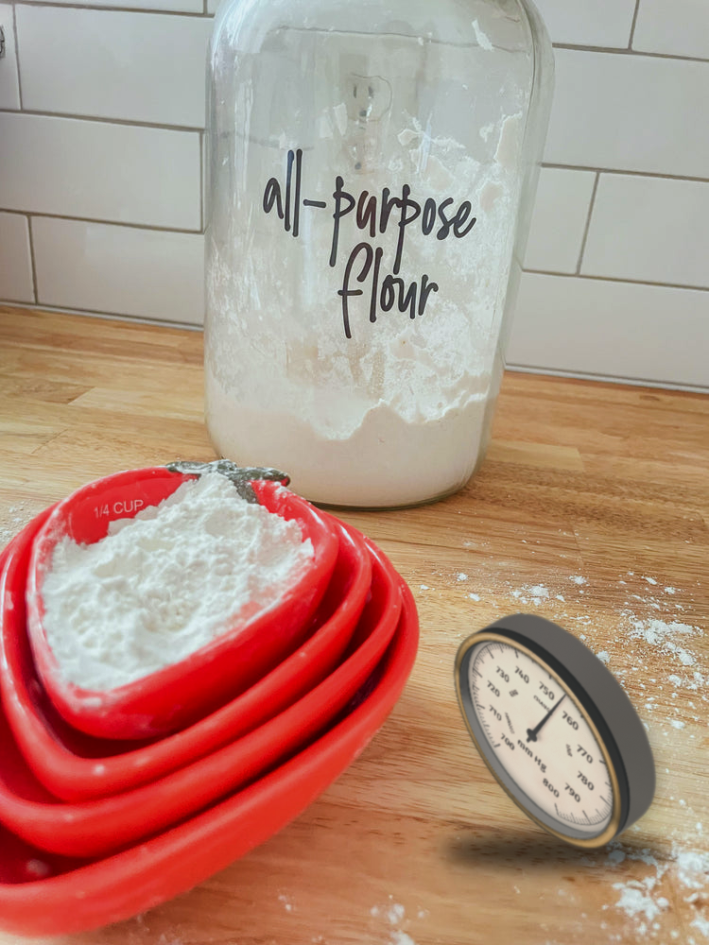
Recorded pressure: mmHg 755
